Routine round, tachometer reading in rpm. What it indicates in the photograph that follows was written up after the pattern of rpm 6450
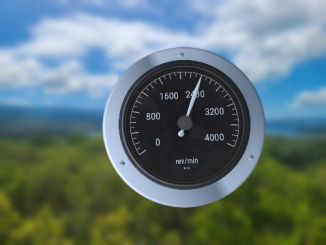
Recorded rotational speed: rpm 2400
